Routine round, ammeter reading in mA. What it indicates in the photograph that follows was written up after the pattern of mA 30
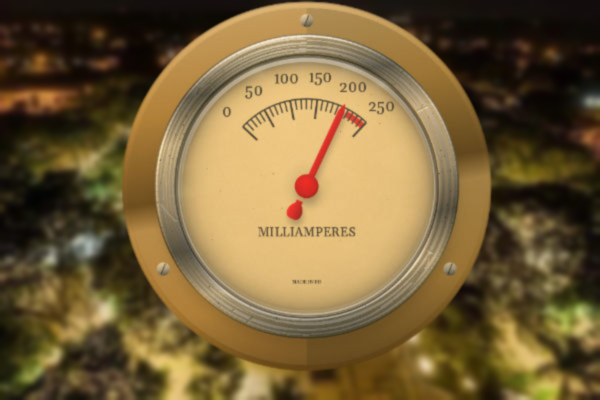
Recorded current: mA 200
